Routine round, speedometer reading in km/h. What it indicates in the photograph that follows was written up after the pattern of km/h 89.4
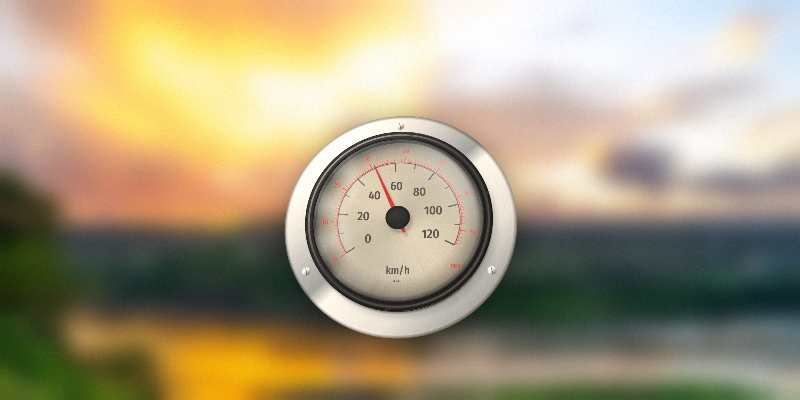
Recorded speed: km/h 50
